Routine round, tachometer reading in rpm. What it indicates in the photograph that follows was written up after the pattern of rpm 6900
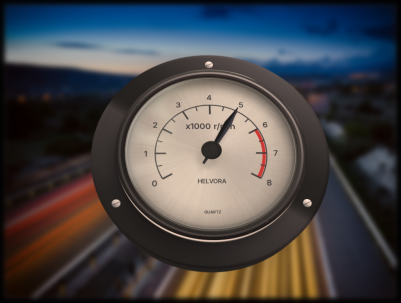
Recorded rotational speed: rpm 5000
